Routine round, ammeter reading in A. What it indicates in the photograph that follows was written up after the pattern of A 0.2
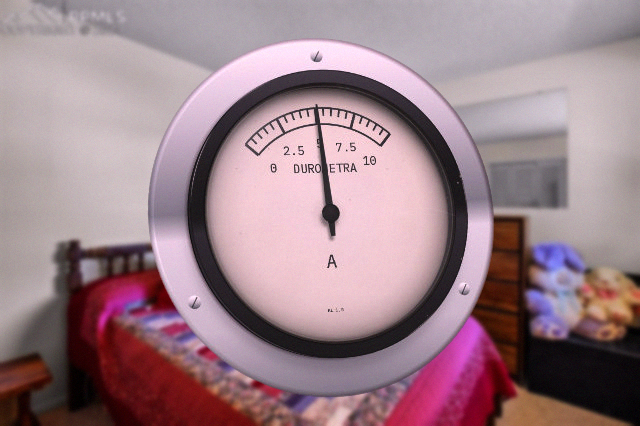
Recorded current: A 5
